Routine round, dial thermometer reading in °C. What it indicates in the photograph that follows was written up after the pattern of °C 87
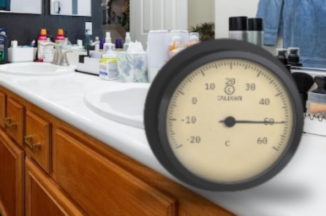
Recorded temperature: °C 50
